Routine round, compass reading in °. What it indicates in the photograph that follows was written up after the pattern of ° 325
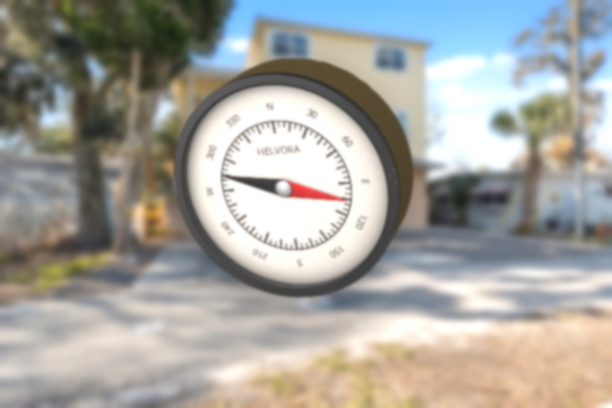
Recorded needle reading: ° 105
